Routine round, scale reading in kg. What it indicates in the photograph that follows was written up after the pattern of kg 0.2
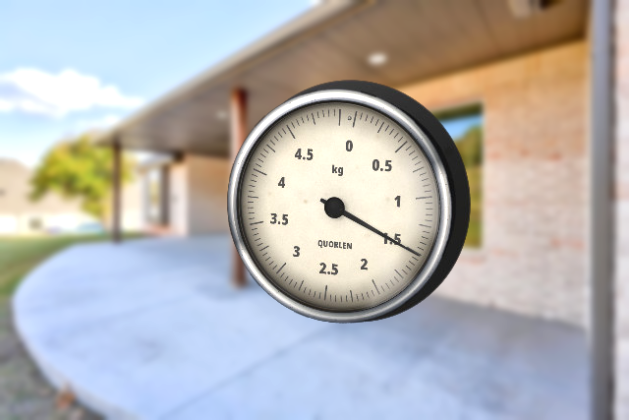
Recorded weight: kg 1.5
